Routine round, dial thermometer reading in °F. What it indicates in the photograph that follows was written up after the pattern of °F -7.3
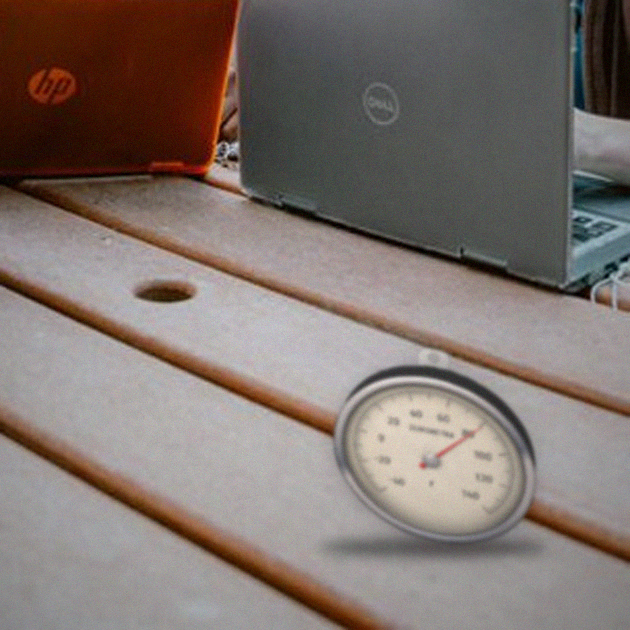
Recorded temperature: °F 80
